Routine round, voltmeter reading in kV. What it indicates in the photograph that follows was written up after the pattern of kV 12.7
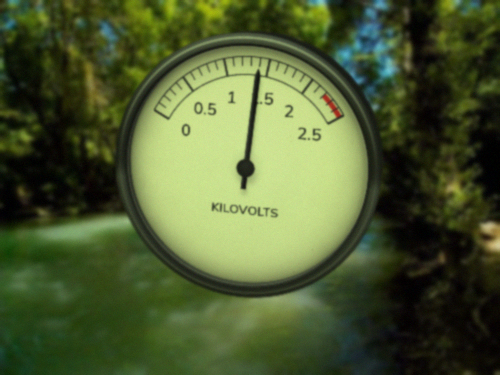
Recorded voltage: kV 1.4
